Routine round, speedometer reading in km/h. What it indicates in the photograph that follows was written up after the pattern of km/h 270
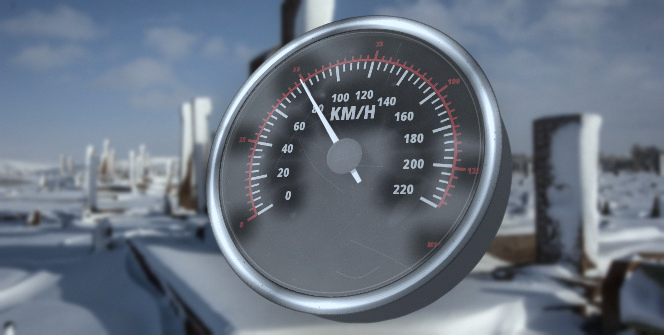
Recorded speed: km/h 80
